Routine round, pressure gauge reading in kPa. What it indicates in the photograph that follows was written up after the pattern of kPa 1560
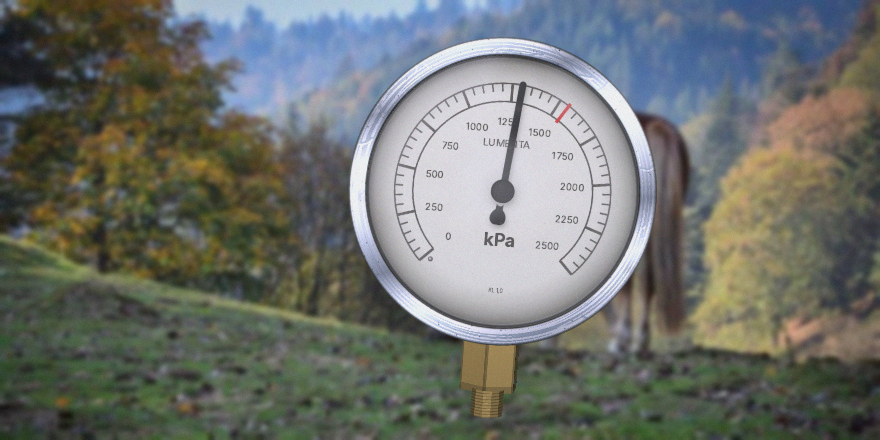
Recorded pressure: kPa 1300
